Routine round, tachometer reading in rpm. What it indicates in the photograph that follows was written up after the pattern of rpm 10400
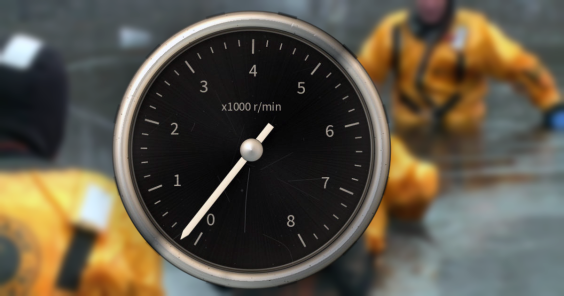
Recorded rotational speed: rpm 200
